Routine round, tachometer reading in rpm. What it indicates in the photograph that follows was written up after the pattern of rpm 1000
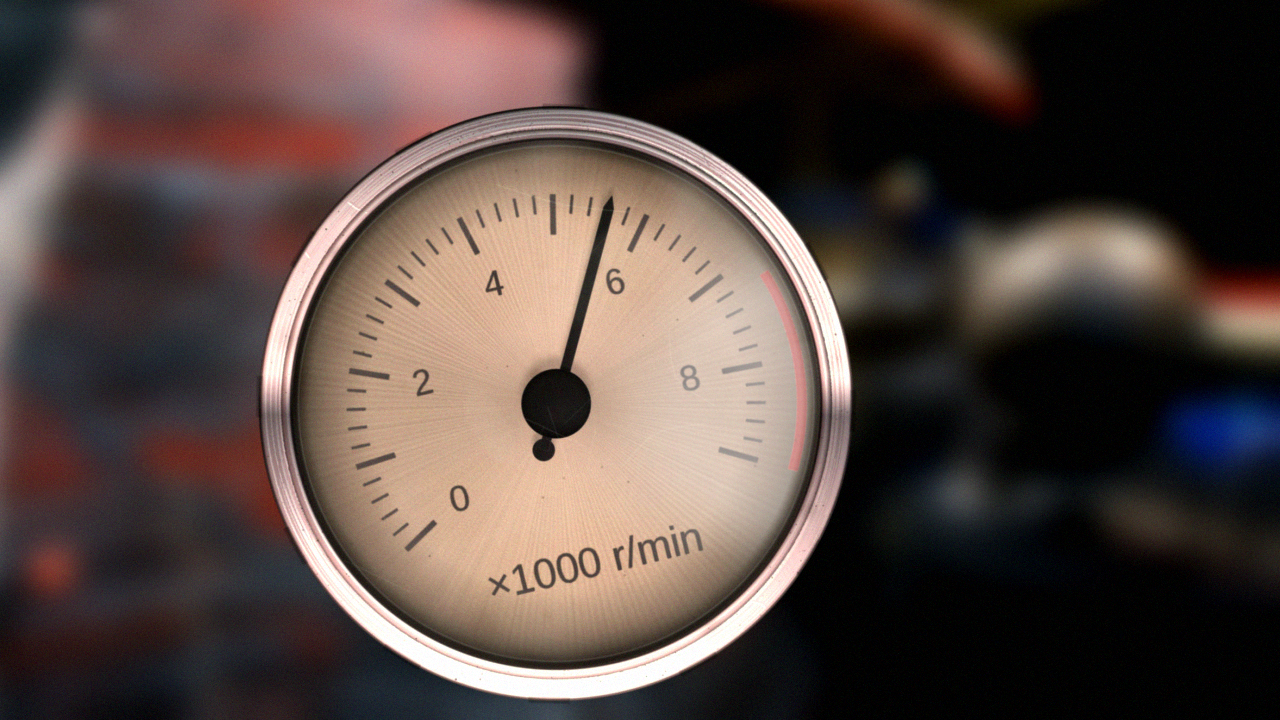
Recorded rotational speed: rpm 5600
